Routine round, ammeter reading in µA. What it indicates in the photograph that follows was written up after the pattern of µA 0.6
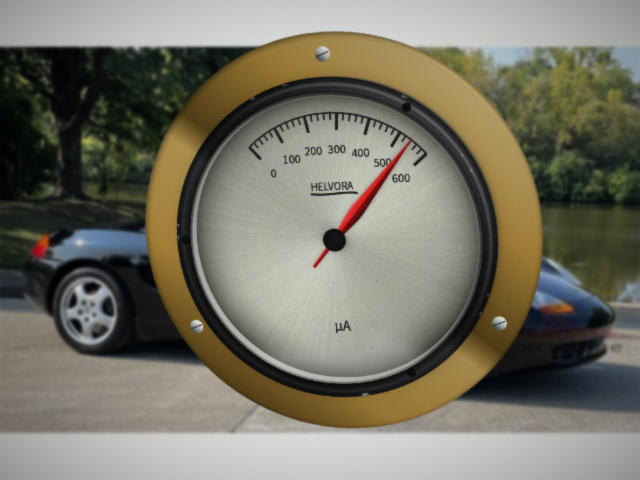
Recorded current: µA 540
